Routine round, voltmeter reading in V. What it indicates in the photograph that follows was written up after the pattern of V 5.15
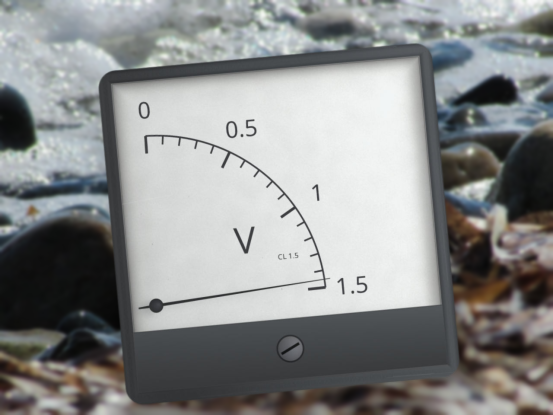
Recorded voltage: V 1.45
